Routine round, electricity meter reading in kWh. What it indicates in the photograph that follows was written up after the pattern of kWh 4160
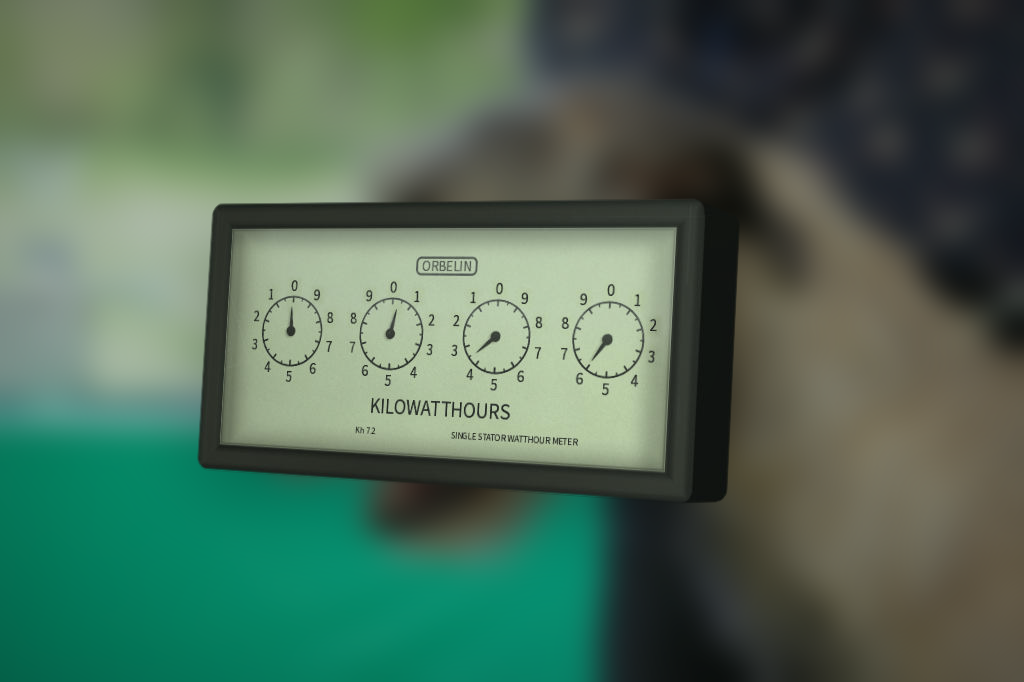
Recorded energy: kWh 36
